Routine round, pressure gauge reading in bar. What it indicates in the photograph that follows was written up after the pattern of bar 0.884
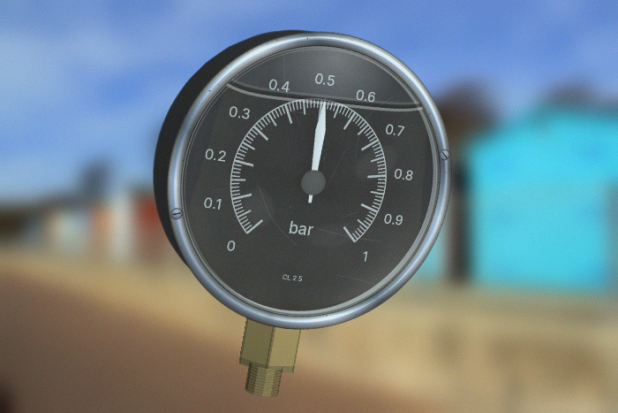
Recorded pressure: bar 0.5
